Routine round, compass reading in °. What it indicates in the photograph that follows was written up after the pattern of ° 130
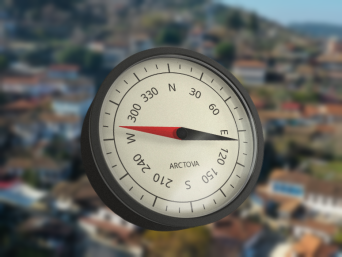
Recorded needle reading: ° 280
